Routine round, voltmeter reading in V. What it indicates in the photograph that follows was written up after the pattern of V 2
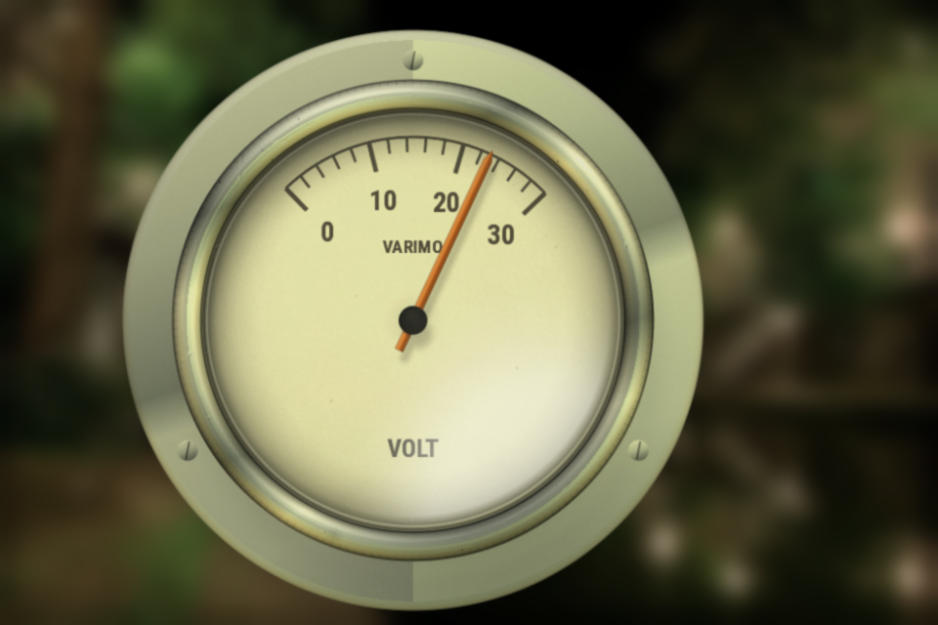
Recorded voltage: V 23
